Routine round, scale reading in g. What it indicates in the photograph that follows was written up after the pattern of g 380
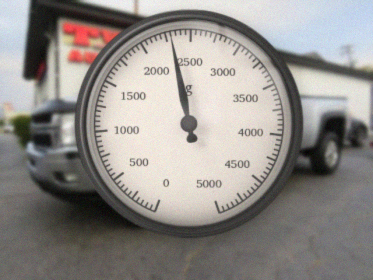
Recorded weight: g 2300
